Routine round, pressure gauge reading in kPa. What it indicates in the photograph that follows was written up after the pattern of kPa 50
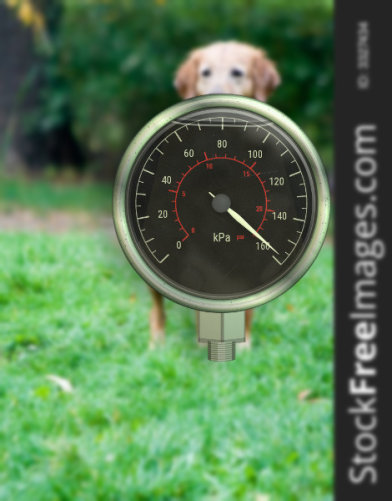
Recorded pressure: kPa 157.5
